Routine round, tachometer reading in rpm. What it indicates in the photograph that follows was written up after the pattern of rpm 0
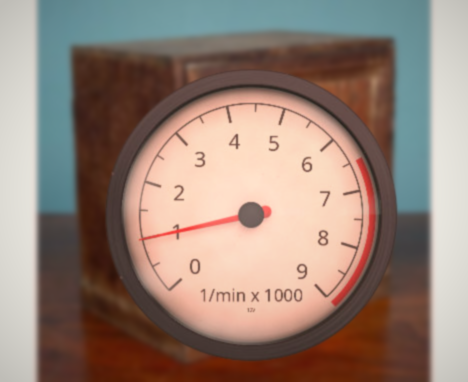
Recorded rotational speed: rpm 1000
